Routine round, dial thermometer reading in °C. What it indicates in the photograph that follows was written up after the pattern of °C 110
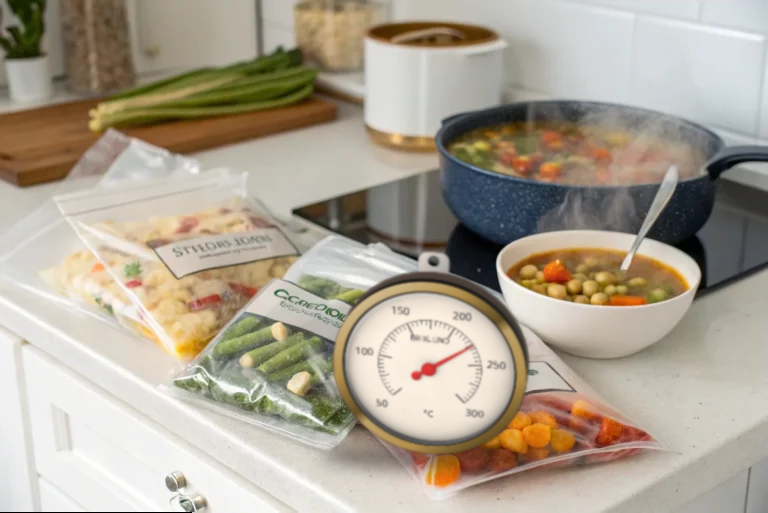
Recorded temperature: °C 225
